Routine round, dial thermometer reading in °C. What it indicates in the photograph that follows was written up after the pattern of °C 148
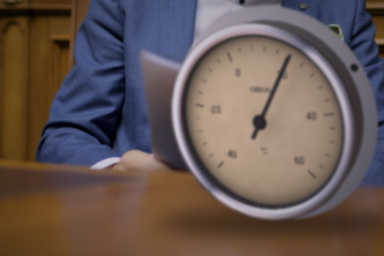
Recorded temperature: °C 20
